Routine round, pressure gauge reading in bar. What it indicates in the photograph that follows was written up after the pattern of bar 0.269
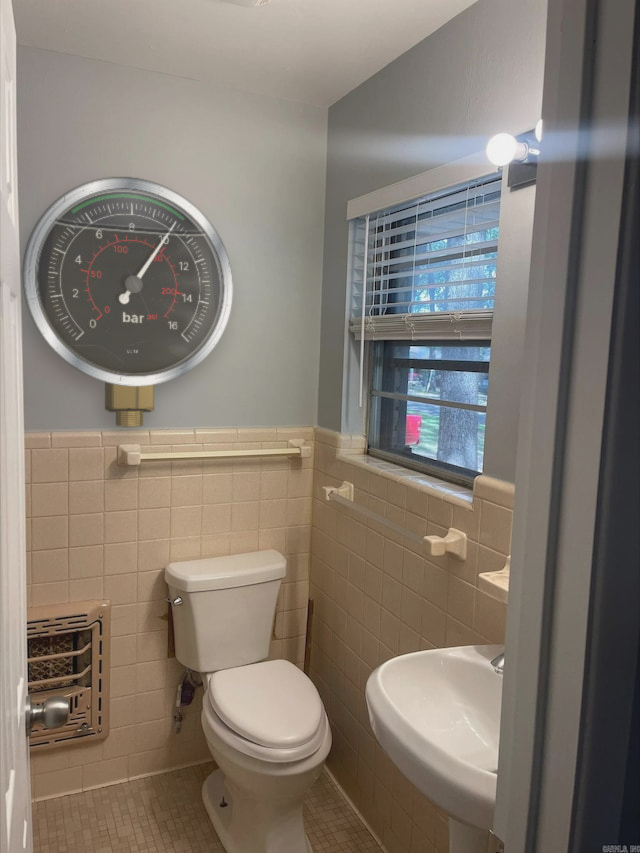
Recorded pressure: bar 10
